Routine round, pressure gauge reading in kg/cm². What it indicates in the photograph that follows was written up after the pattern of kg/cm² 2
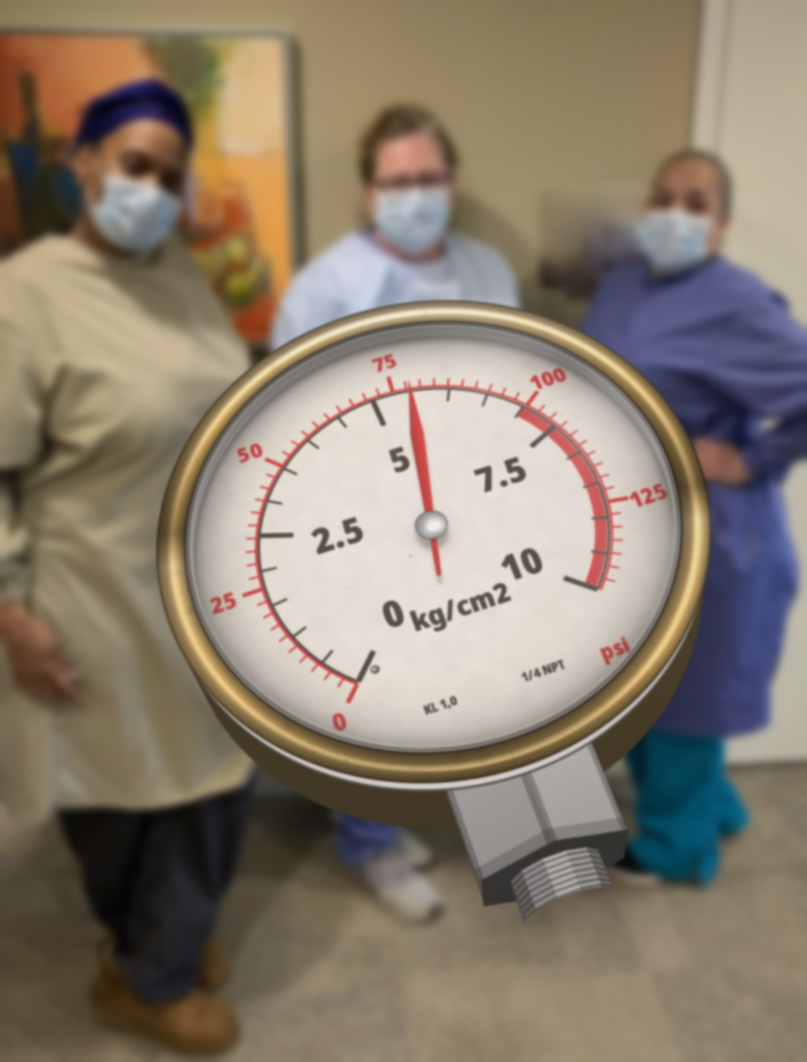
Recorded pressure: kg/cm² 5.5
